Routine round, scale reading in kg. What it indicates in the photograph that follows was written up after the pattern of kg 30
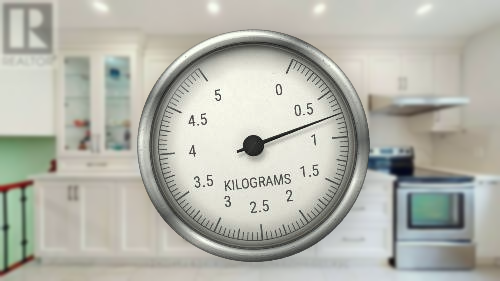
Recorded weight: kg 0.75
